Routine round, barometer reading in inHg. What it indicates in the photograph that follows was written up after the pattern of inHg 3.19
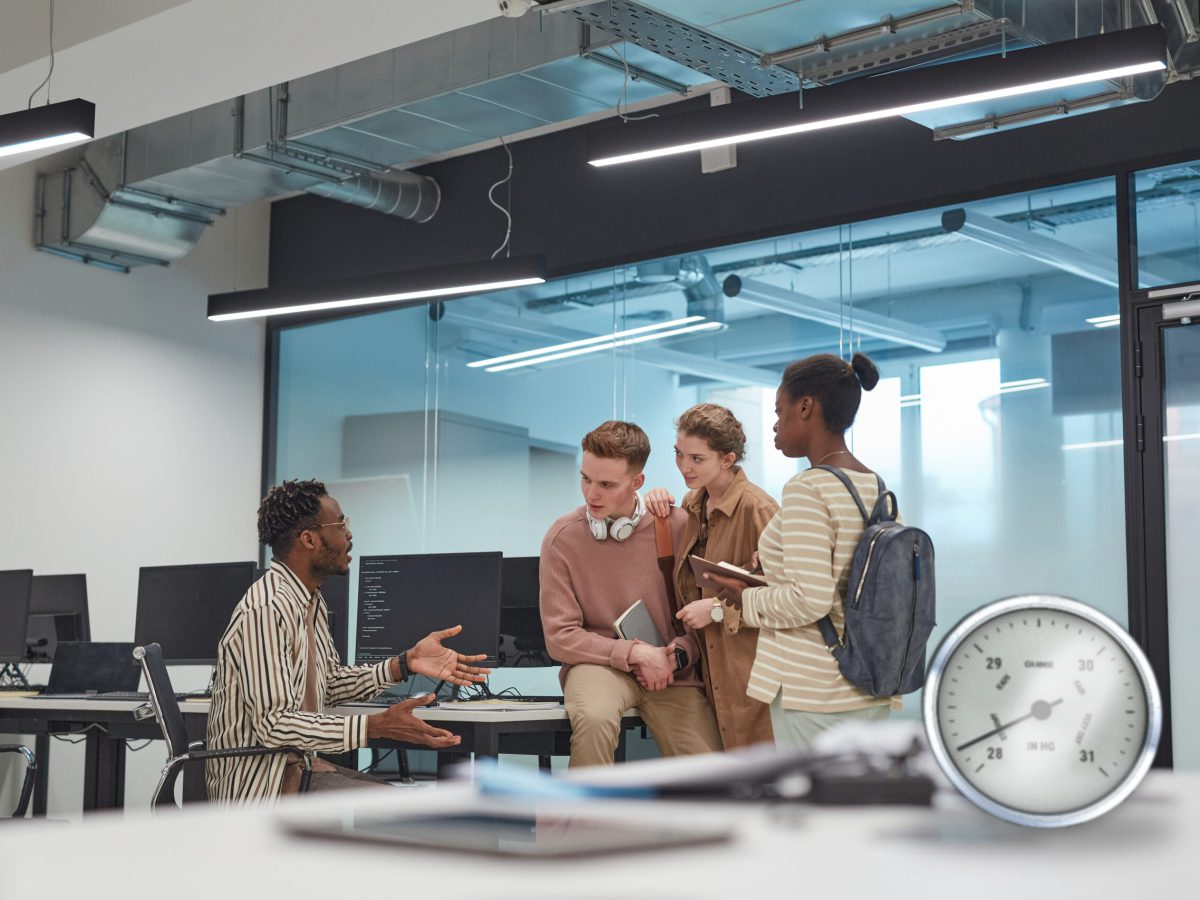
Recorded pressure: inHg 28.2
